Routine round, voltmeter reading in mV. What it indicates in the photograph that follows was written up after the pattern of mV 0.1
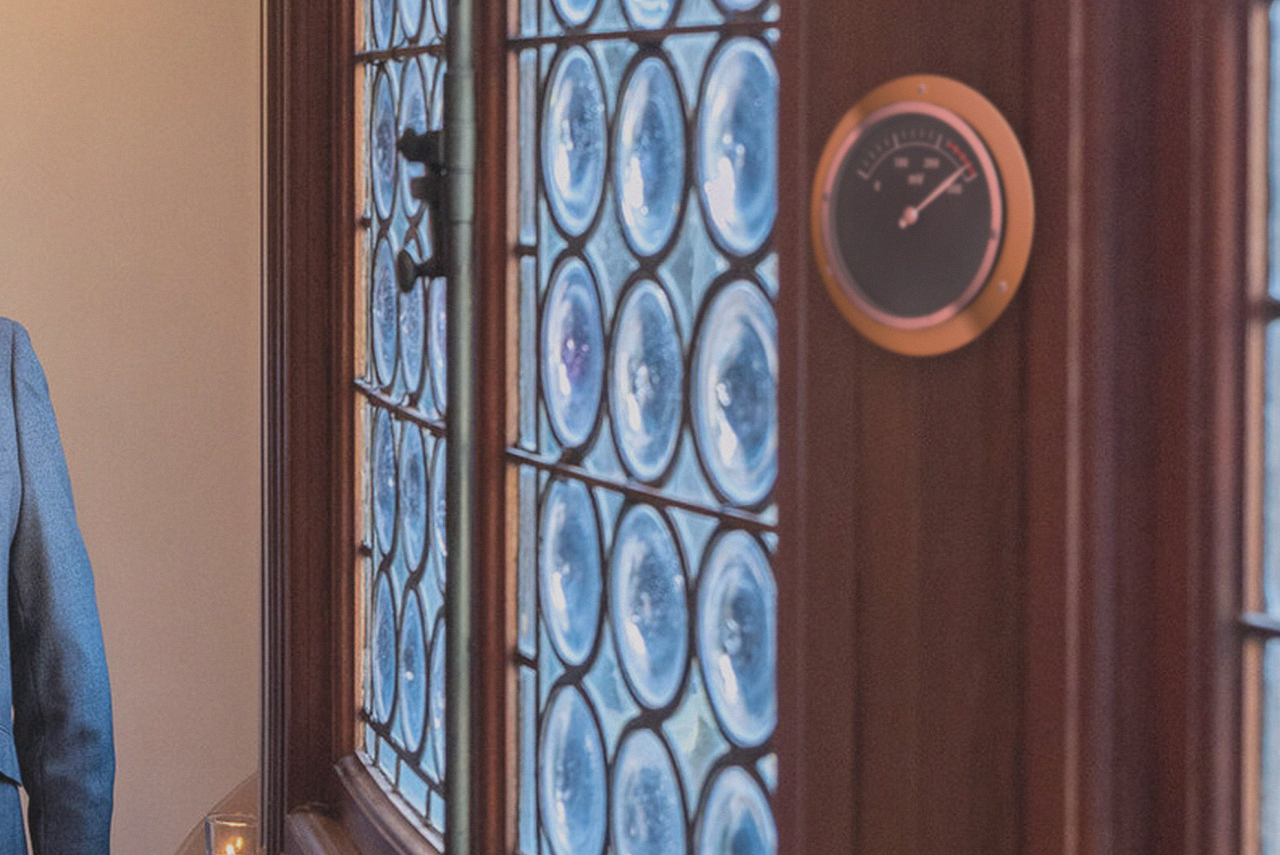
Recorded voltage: mV 280
